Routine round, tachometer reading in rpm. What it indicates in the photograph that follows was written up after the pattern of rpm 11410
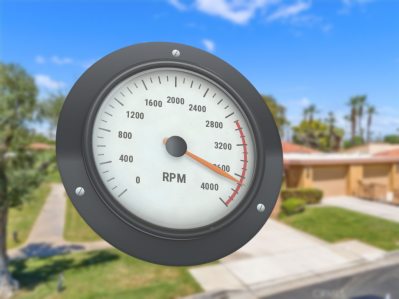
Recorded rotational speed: rpm 3700
